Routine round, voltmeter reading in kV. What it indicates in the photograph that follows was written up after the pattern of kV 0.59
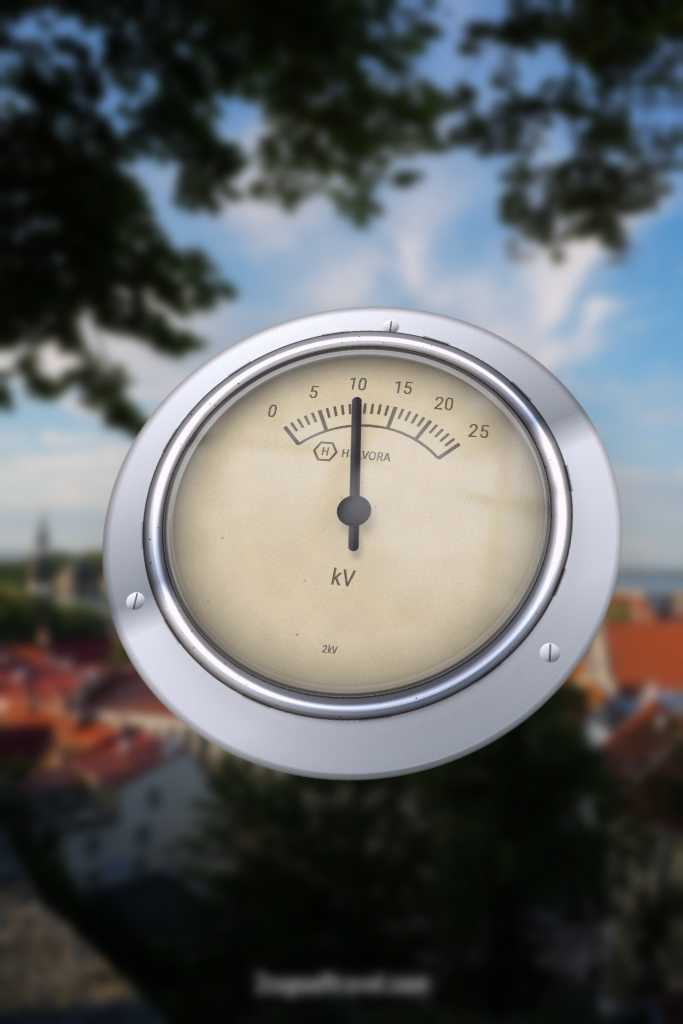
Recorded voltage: kV 10
